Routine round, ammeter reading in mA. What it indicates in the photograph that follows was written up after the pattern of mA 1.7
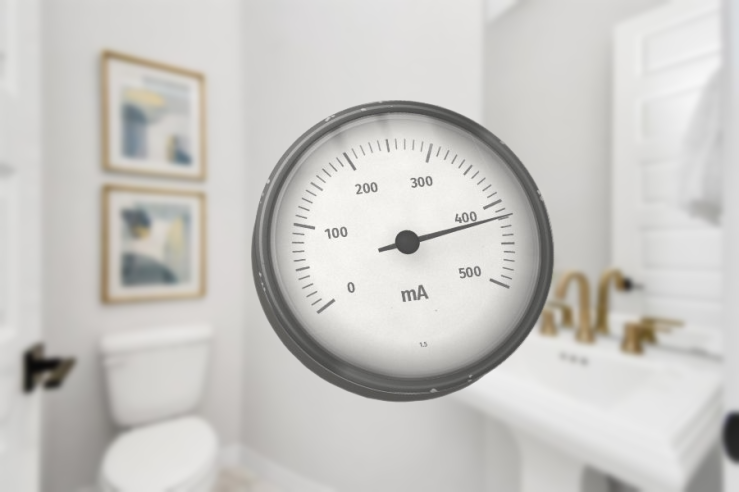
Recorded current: mA 420
